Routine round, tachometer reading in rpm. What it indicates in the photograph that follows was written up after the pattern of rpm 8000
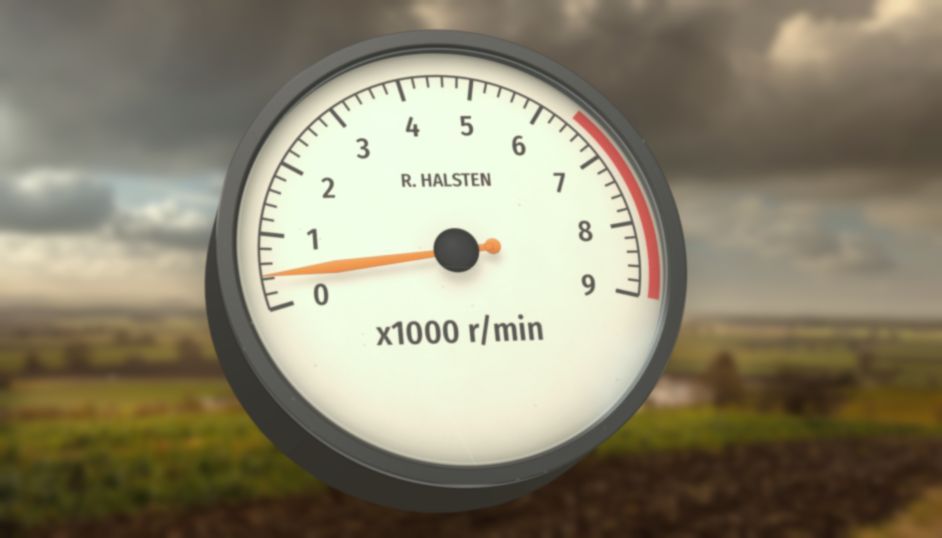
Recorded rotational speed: rpm 400
